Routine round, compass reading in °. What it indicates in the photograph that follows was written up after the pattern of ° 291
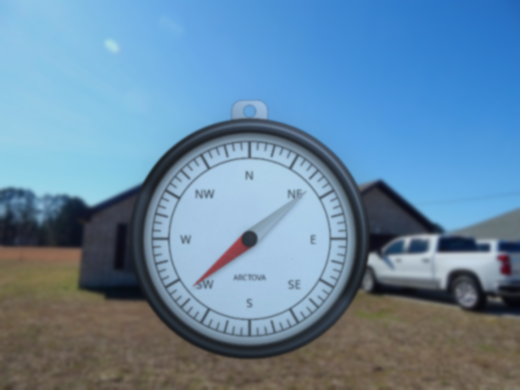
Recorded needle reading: ° 230
